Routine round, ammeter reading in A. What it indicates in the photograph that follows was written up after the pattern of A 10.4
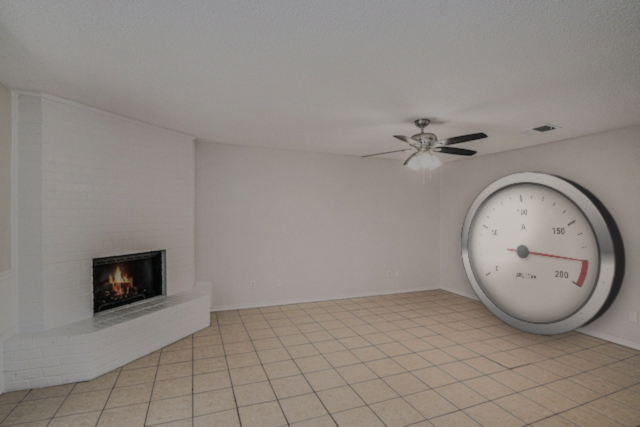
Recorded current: A 180
